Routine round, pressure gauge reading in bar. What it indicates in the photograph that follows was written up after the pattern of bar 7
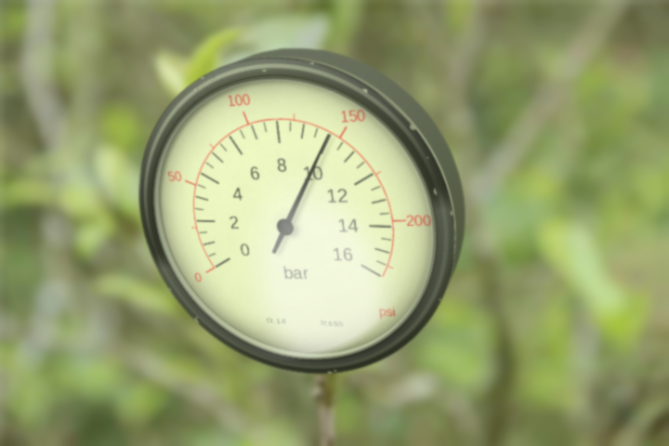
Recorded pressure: bar 10
